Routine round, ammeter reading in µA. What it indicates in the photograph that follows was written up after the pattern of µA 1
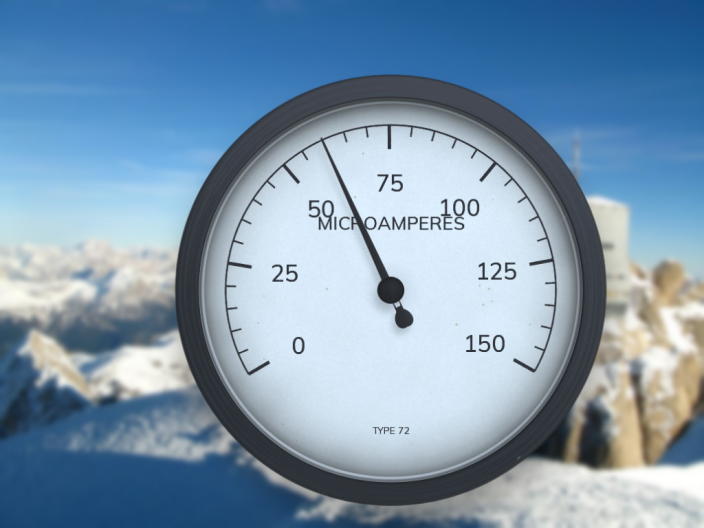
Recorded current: µA 60
